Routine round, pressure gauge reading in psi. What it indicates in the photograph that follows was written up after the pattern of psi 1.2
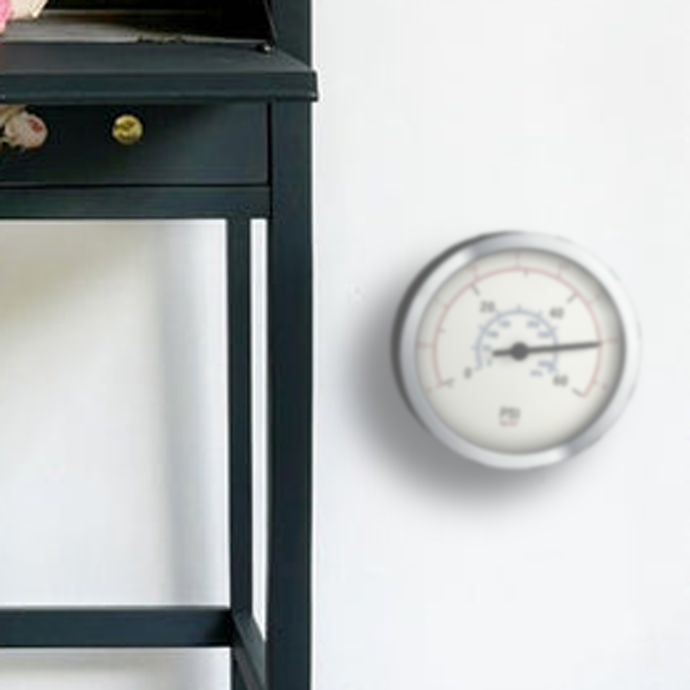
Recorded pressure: psi 50
